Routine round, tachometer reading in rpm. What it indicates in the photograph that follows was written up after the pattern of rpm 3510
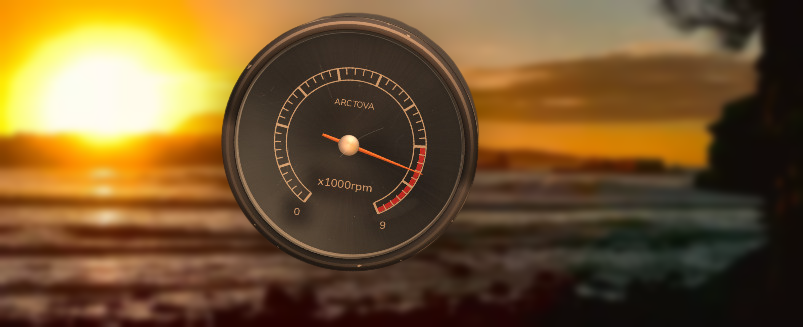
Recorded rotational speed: rpm 7600
